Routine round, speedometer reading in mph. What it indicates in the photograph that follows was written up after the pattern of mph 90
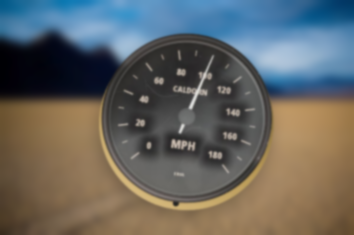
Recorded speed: mph 100
